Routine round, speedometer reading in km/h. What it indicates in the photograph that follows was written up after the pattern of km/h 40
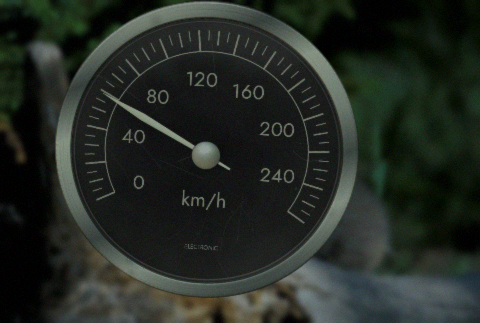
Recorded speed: km/h 60
